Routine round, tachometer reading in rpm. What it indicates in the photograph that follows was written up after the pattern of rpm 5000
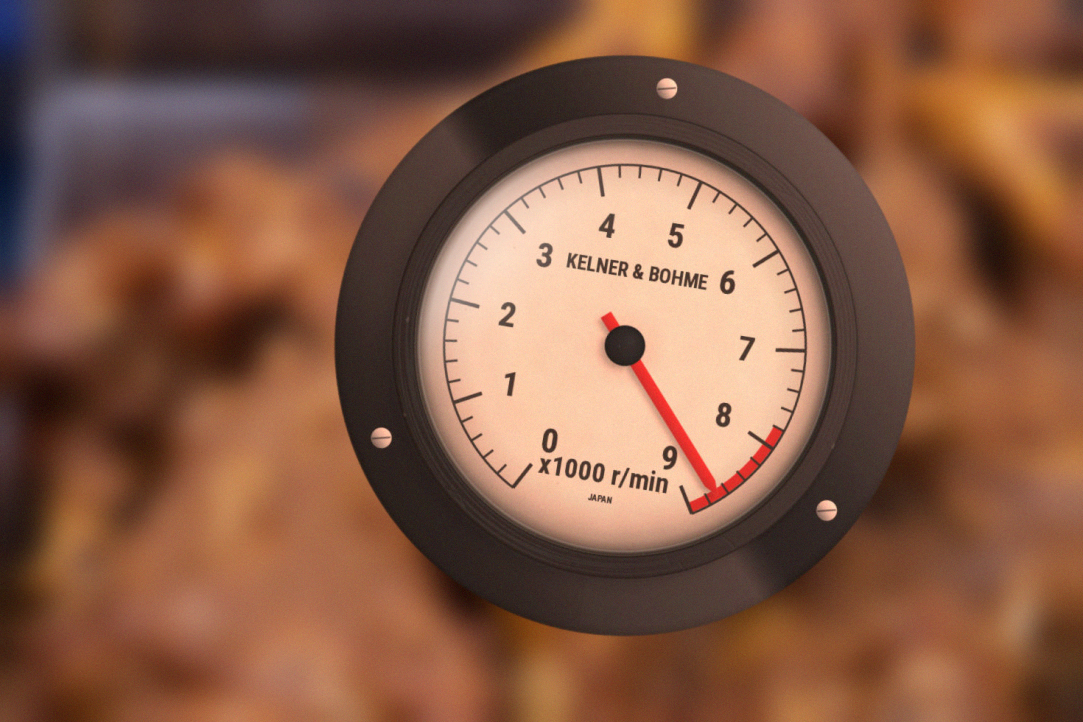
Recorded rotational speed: rpm 8700
